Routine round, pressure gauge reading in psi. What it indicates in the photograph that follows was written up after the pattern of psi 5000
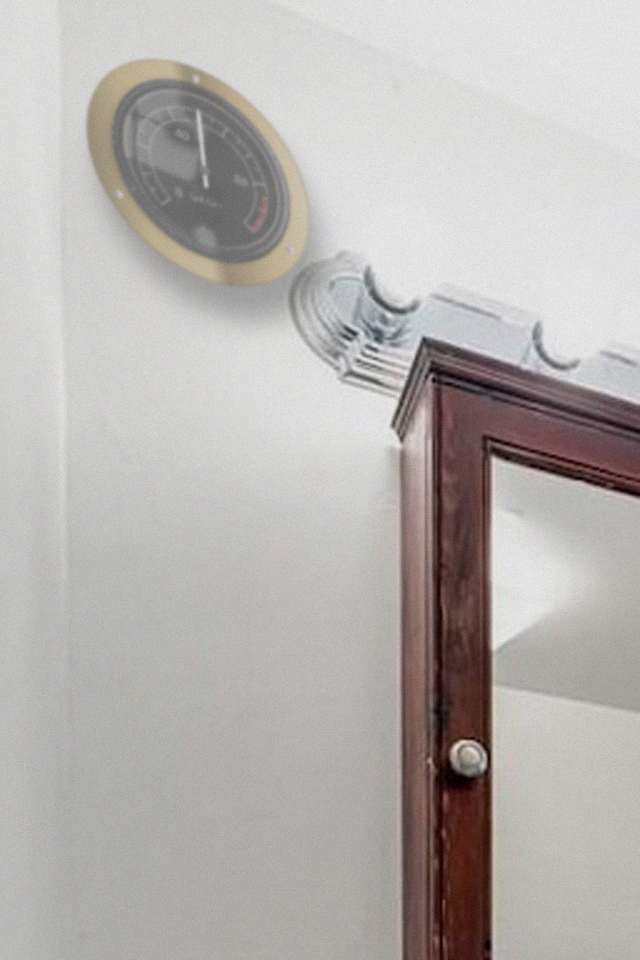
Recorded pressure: psi 50
